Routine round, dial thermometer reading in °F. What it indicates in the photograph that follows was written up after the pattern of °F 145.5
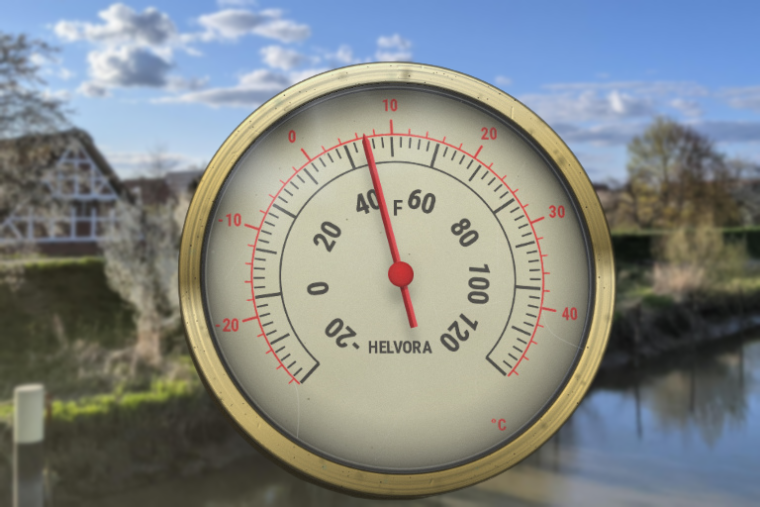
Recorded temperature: °F 44
